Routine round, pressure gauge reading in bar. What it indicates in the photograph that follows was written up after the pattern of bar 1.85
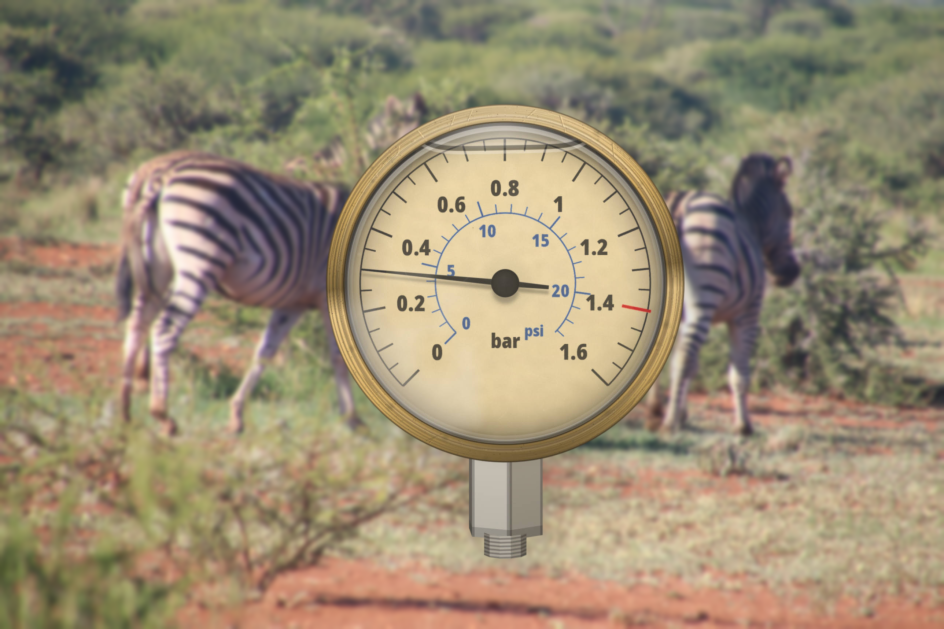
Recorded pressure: bar 0.3
